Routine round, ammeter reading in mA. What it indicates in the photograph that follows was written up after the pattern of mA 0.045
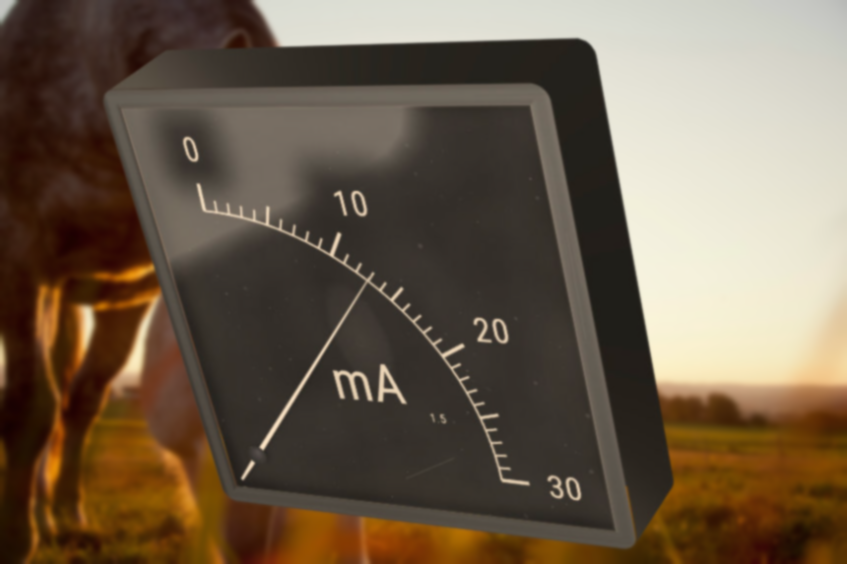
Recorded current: mA 13
